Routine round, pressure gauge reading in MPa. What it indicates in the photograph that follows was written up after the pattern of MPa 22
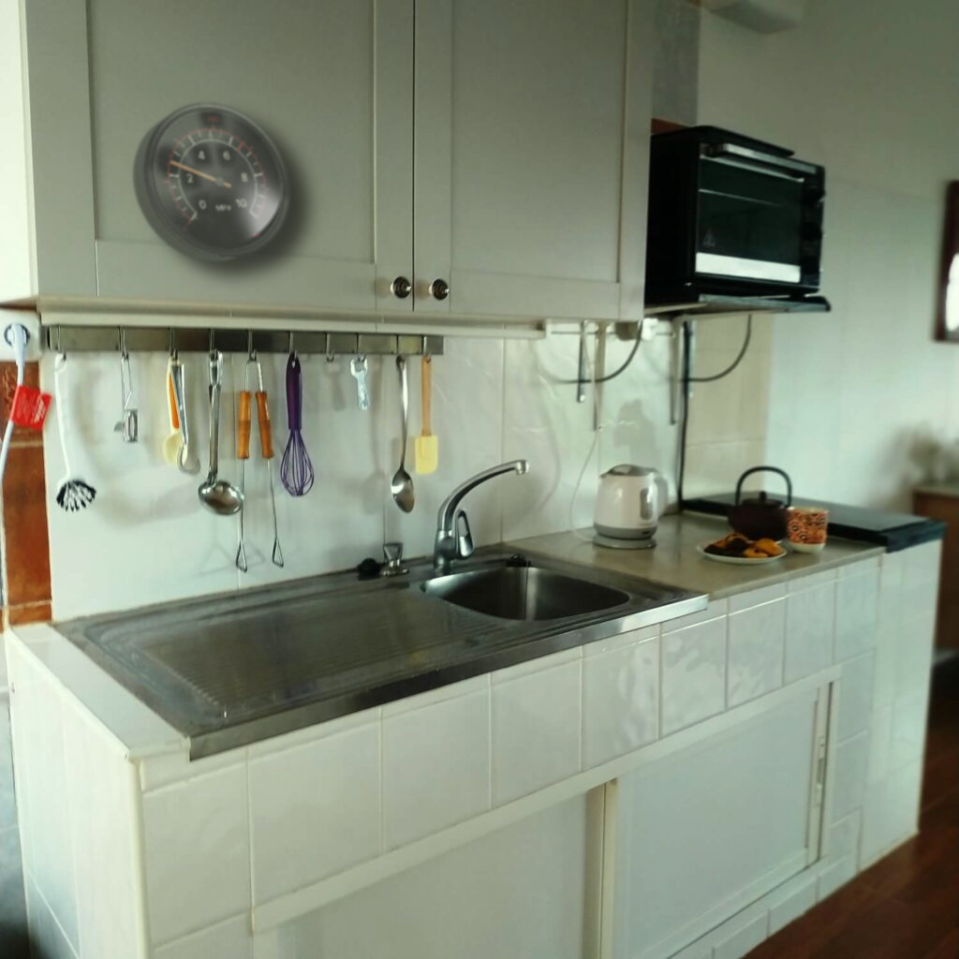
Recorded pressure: MPa 2.5
